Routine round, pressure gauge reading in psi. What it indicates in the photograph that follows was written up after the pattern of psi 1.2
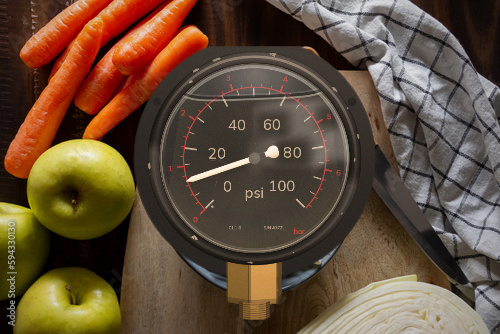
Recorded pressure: psi 10
